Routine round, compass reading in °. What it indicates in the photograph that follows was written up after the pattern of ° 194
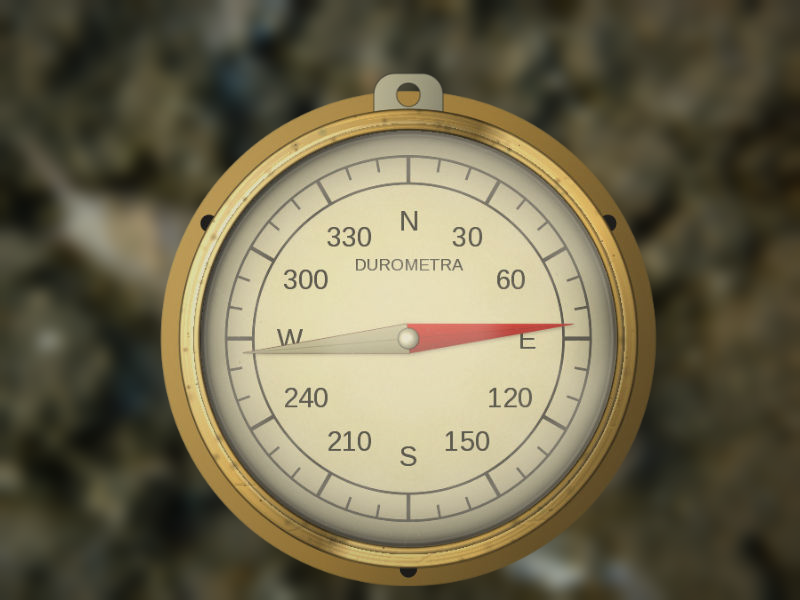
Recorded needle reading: ° 85
